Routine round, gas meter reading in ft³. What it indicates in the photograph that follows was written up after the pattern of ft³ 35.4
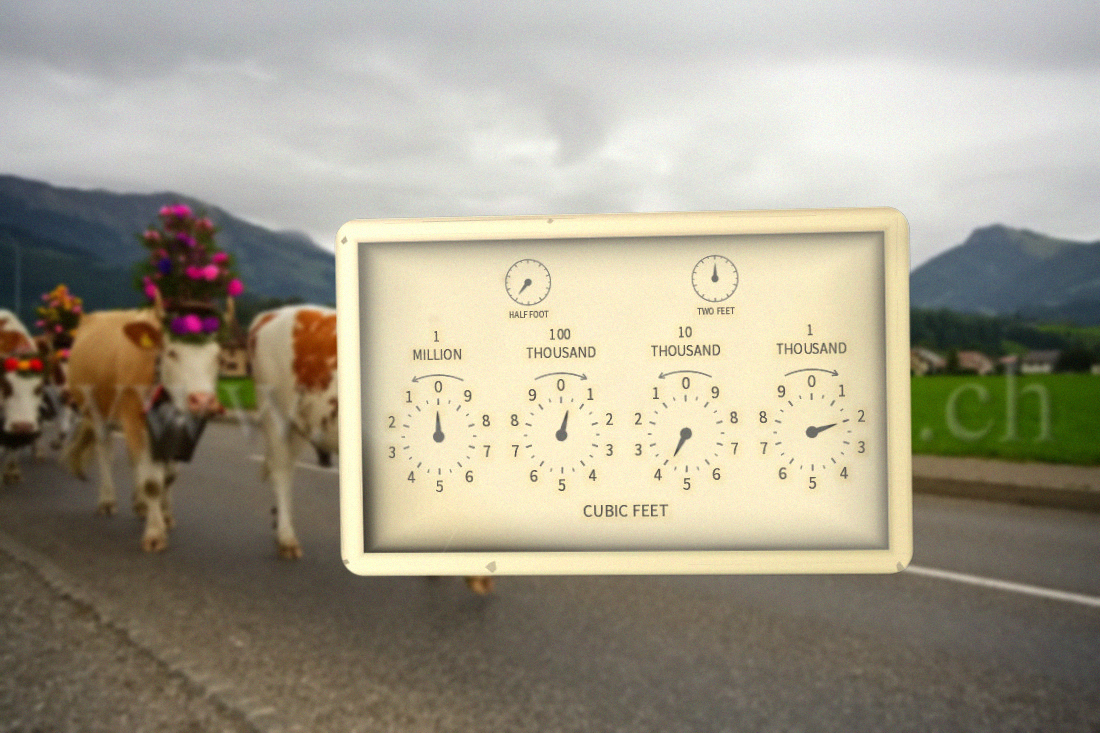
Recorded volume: ft³ 4200
